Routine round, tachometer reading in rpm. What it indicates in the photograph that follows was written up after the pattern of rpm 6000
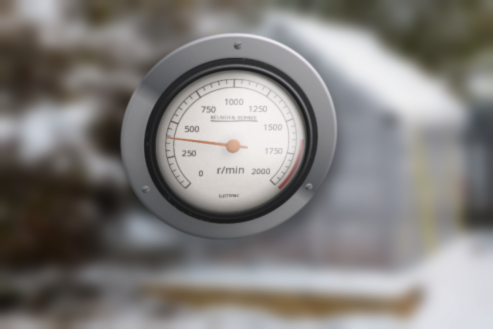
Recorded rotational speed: rpm 400
